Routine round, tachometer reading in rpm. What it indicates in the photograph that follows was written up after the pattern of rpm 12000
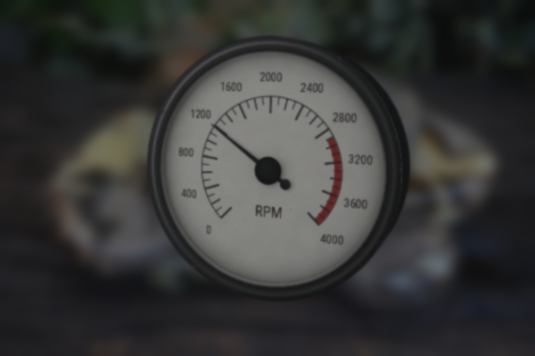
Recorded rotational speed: rpm 1200
